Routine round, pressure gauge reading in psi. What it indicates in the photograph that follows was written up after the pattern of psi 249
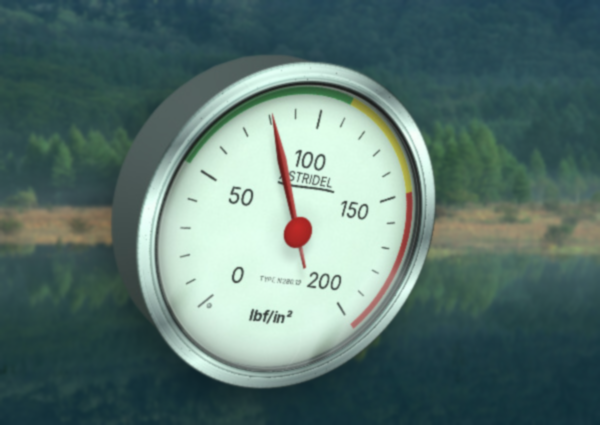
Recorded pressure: psi 80
